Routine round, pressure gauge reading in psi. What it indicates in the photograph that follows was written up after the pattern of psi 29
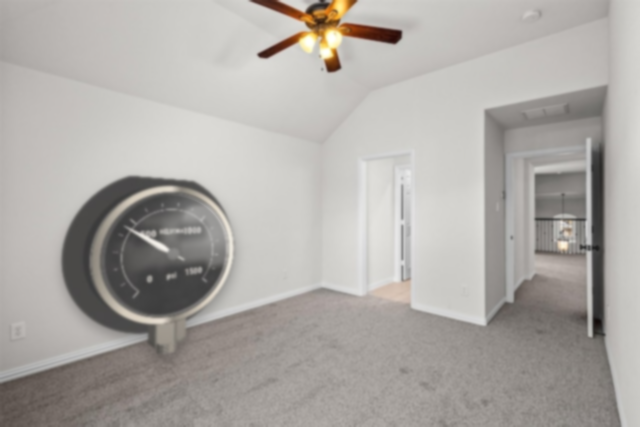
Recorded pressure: psi 450
